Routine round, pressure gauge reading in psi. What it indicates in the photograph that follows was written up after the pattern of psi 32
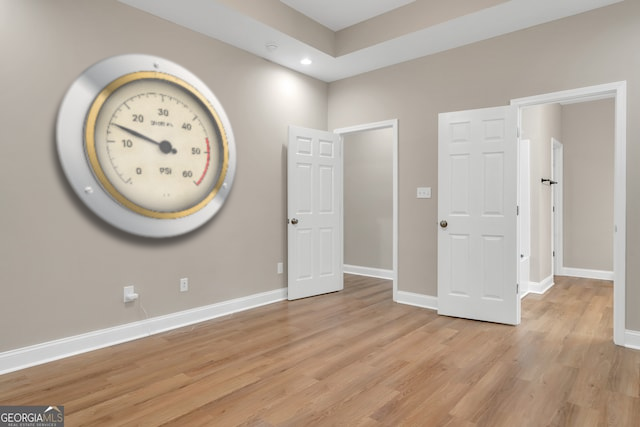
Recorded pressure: psi 14
